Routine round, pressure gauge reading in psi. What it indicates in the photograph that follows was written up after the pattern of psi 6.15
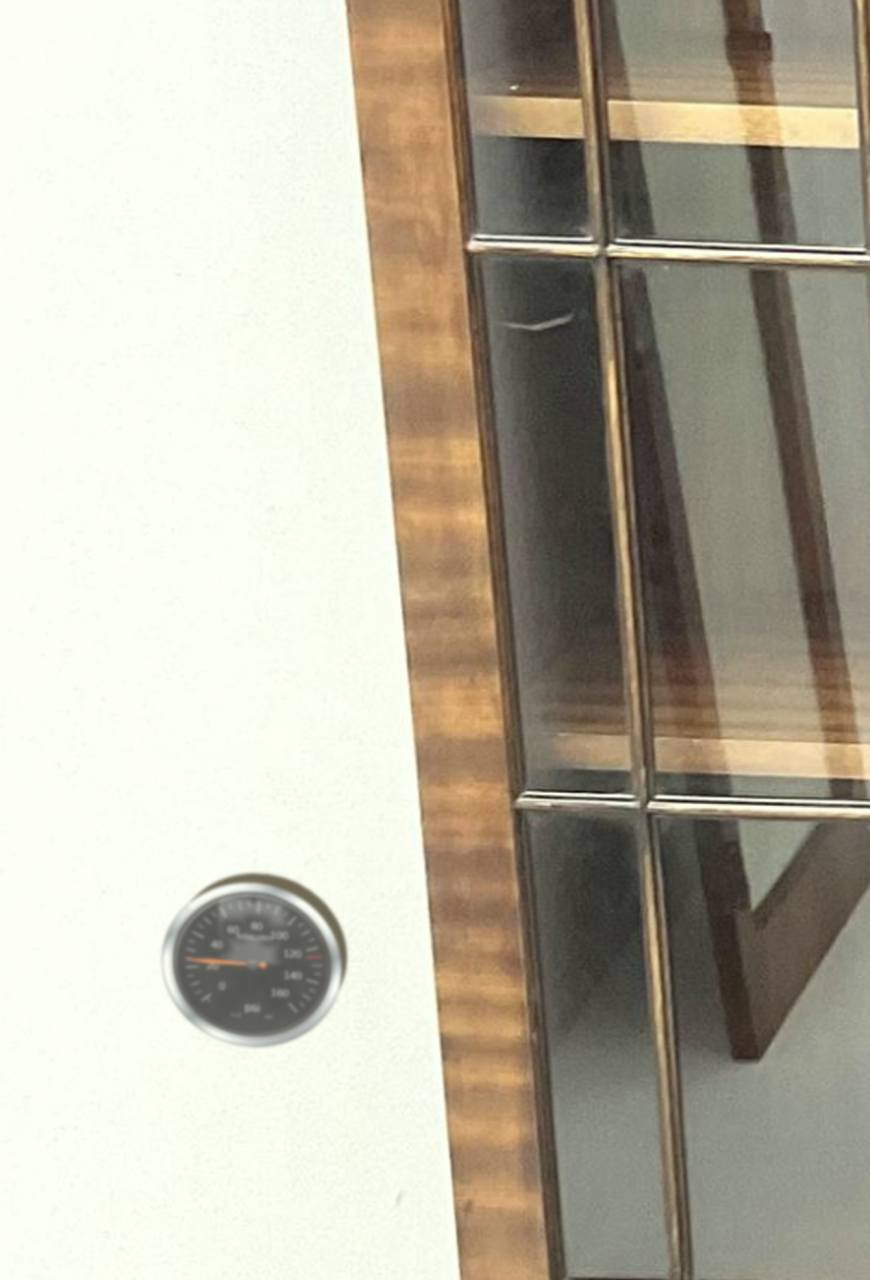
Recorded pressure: psi 25
